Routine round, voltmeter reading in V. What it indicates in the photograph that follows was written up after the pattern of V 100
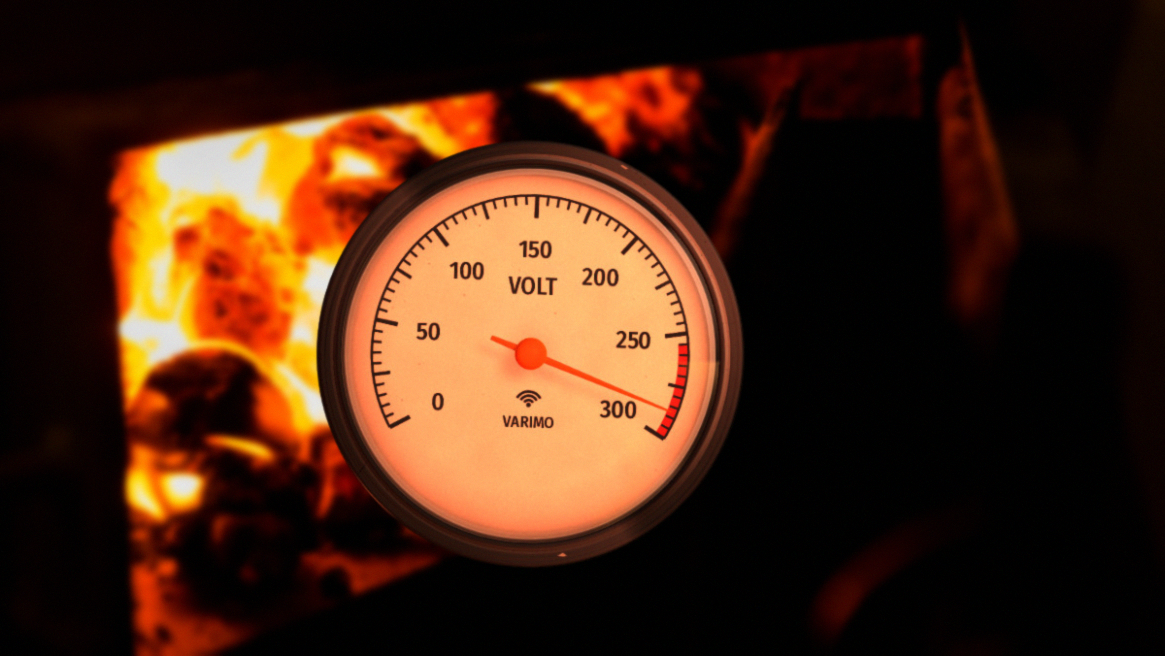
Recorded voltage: V 287.5
